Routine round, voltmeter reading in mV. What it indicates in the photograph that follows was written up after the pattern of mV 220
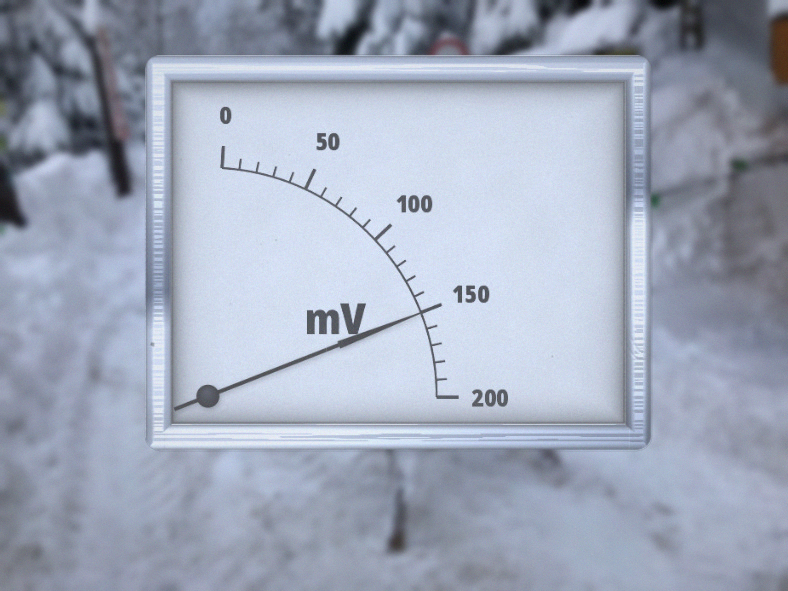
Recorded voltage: mV 150
